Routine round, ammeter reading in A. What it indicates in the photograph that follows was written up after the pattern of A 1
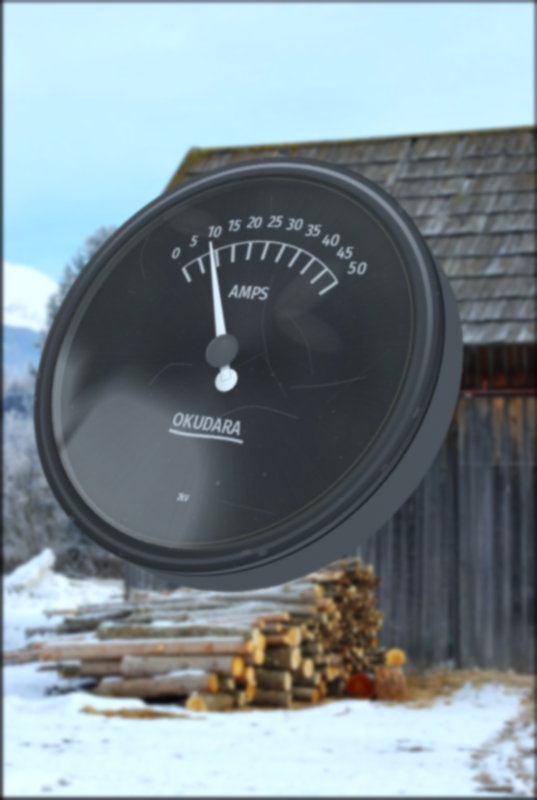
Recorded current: A 10
